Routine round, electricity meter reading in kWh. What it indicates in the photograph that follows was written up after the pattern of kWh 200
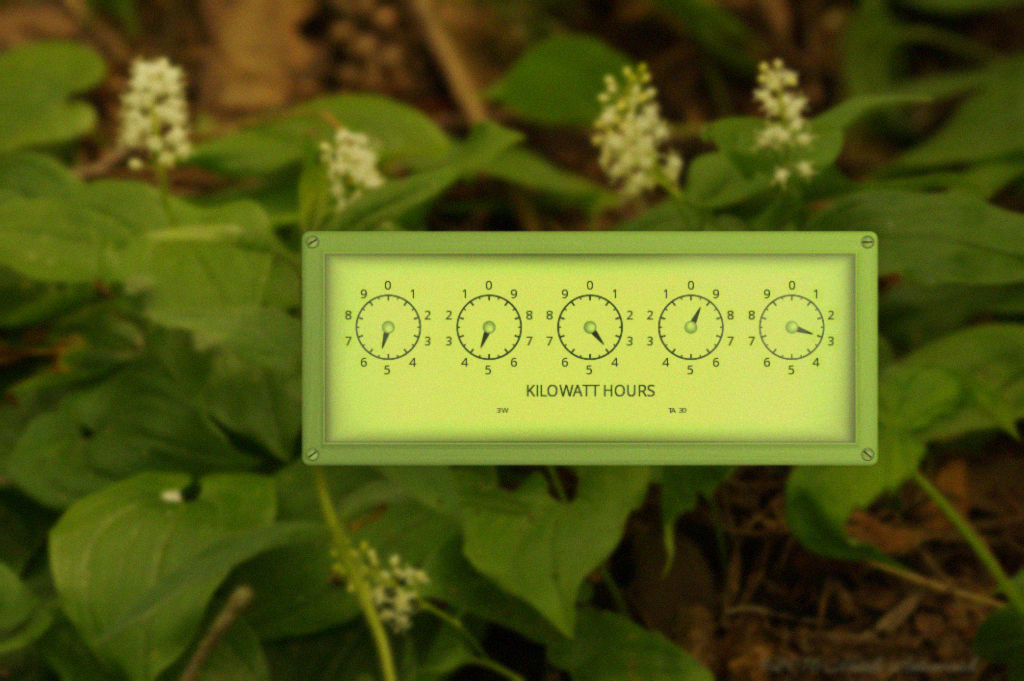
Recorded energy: kWh 54393
